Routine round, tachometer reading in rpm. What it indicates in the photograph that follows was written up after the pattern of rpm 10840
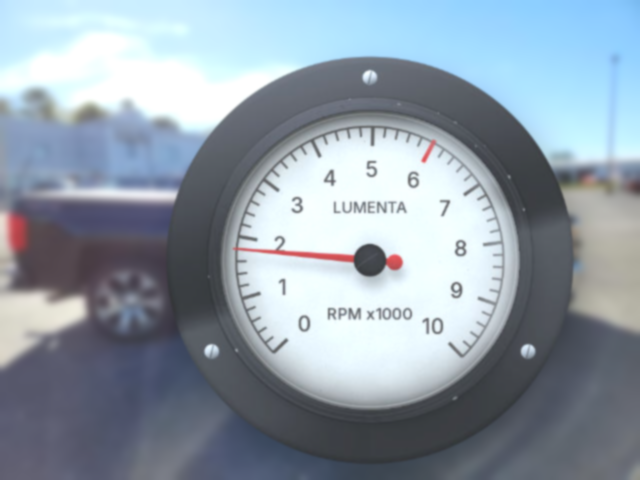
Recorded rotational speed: rpm 1800
